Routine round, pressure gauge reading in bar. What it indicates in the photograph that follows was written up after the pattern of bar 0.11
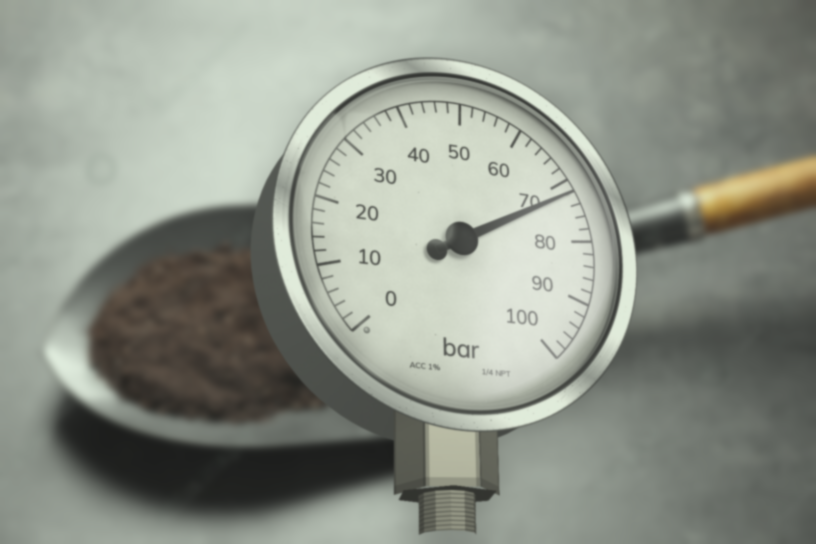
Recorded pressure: bar 72
